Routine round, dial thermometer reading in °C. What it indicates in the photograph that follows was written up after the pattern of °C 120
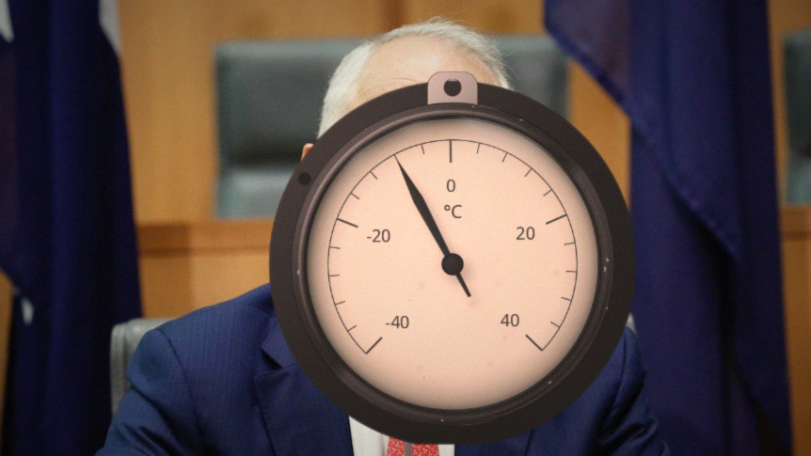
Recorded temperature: °C -8
